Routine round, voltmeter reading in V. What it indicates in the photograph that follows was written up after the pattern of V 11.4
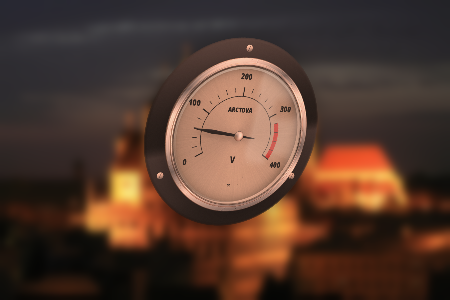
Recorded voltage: V 60
